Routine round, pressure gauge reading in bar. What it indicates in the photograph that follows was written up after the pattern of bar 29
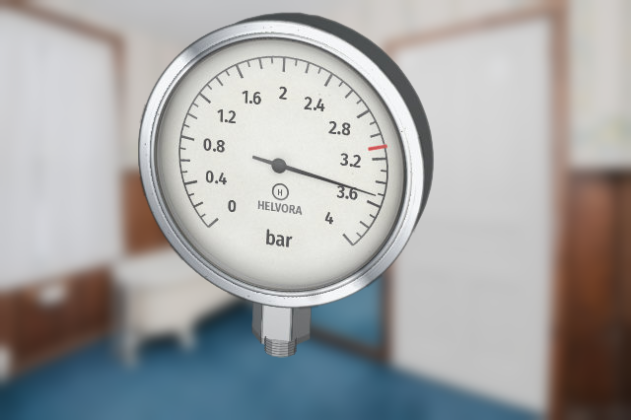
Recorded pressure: bar 3.5
